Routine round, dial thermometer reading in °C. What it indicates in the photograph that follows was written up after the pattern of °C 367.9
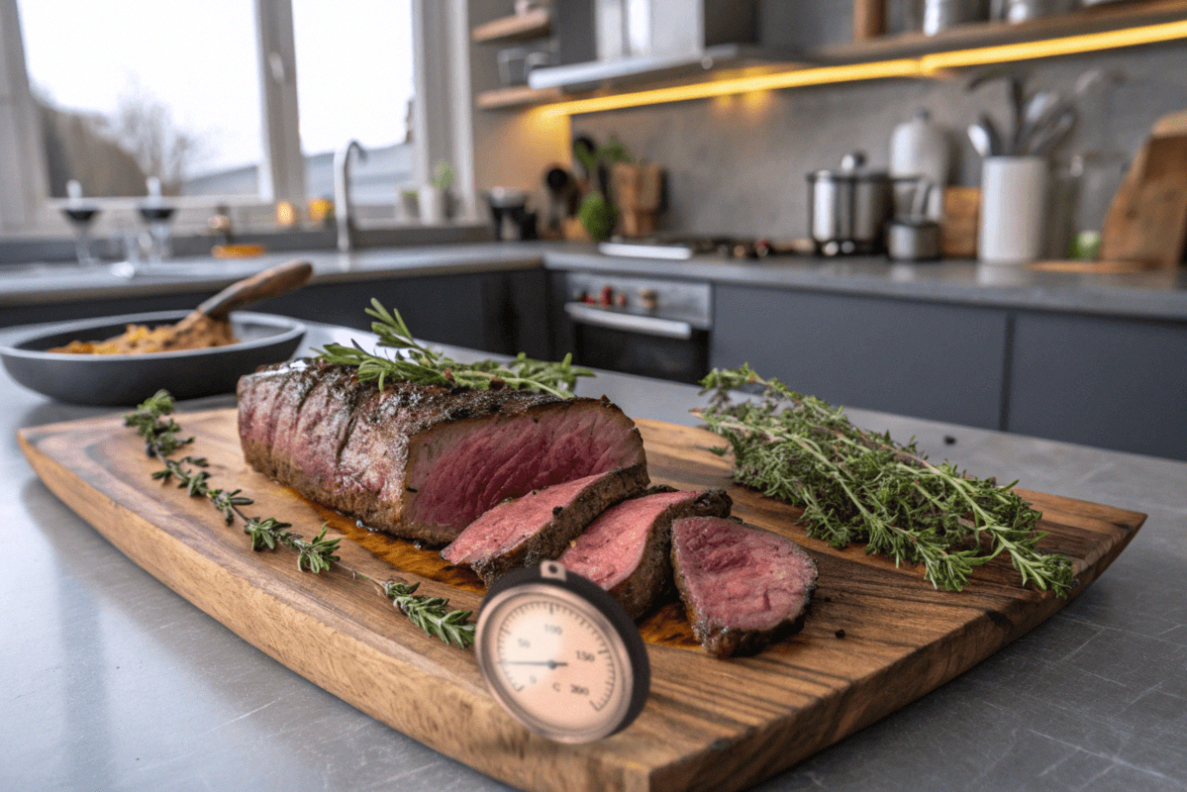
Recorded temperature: °C 25
